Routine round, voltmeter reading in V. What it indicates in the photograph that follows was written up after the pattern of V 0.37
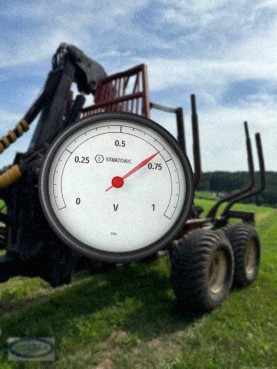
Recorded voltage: V 0.7
